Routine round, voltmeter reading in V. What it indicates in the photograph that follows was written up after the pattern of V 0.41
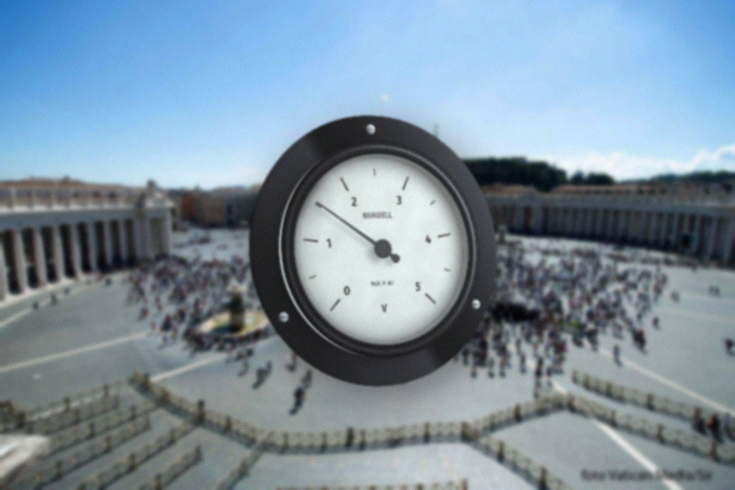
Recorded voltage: V 1.5
